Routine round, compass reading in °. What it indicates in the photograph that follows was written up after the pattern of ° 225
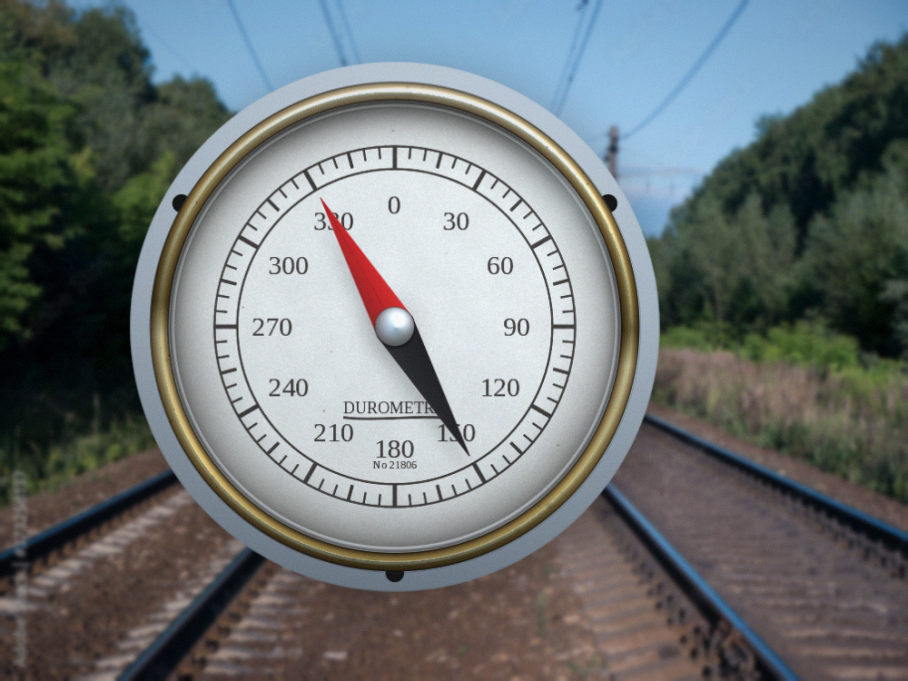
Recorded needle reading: ° 330
